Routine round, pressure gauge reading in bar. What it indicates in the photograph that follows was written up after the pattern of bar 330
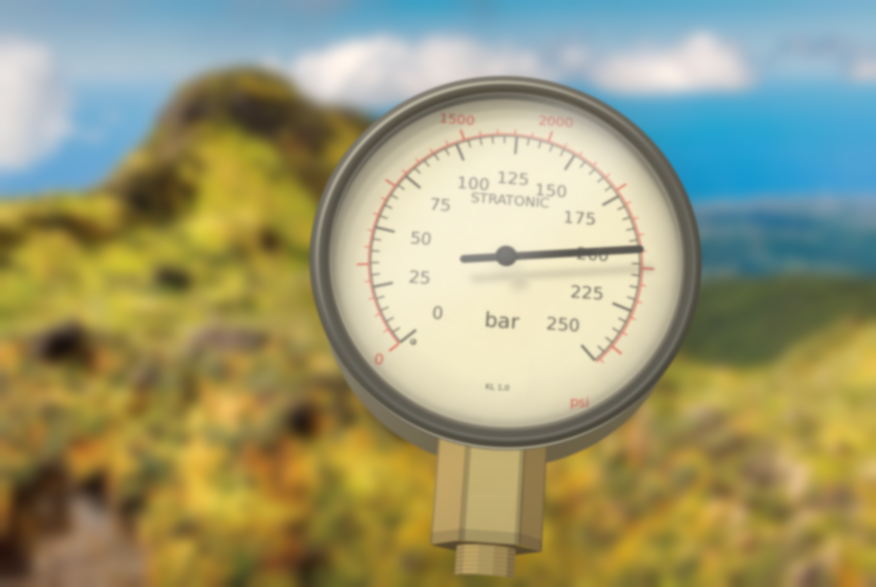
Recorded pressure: bar 200
